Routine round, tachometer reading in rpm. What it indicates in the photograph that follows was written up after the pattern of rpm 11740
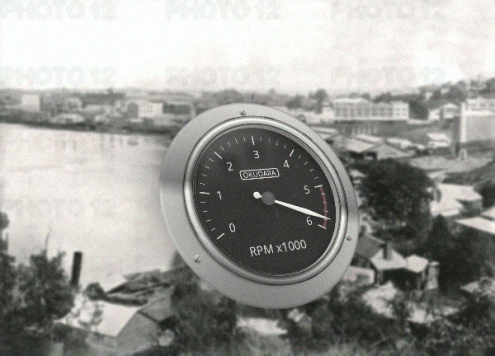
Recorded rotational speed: rpm 5800
